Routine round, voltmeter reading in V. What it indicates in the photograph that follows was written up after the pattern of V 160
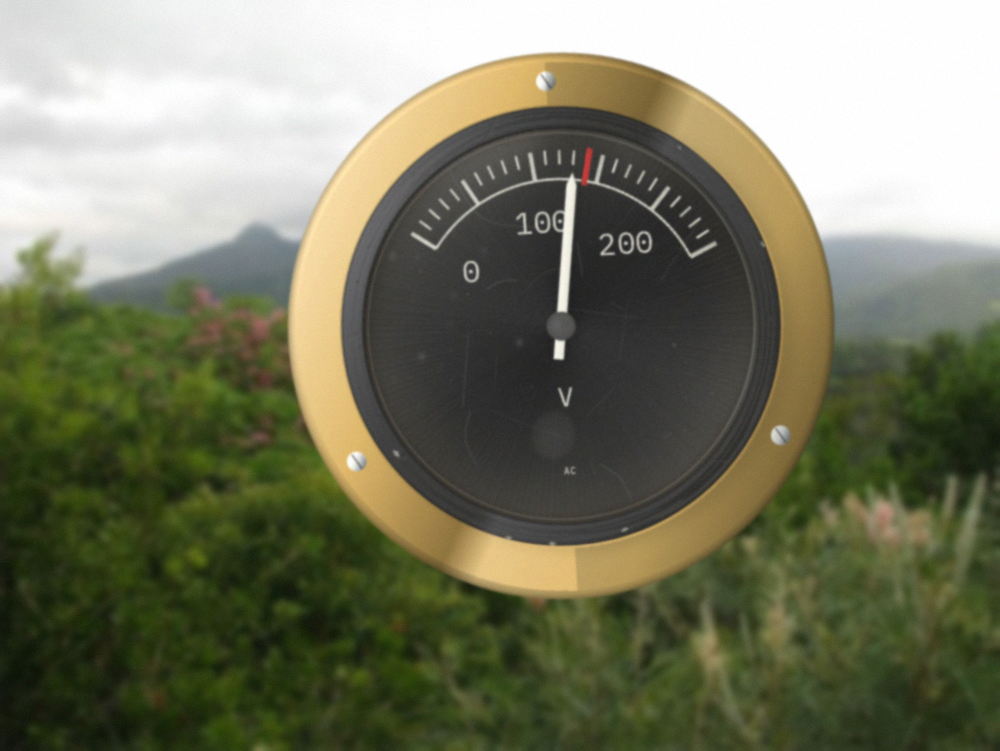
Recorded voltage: V 130
